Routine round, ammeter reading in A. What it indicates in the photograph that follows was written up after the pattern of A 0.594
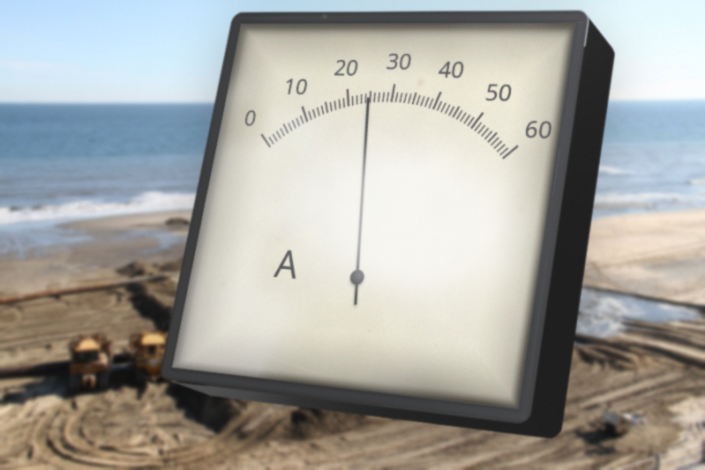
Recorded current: A 25
